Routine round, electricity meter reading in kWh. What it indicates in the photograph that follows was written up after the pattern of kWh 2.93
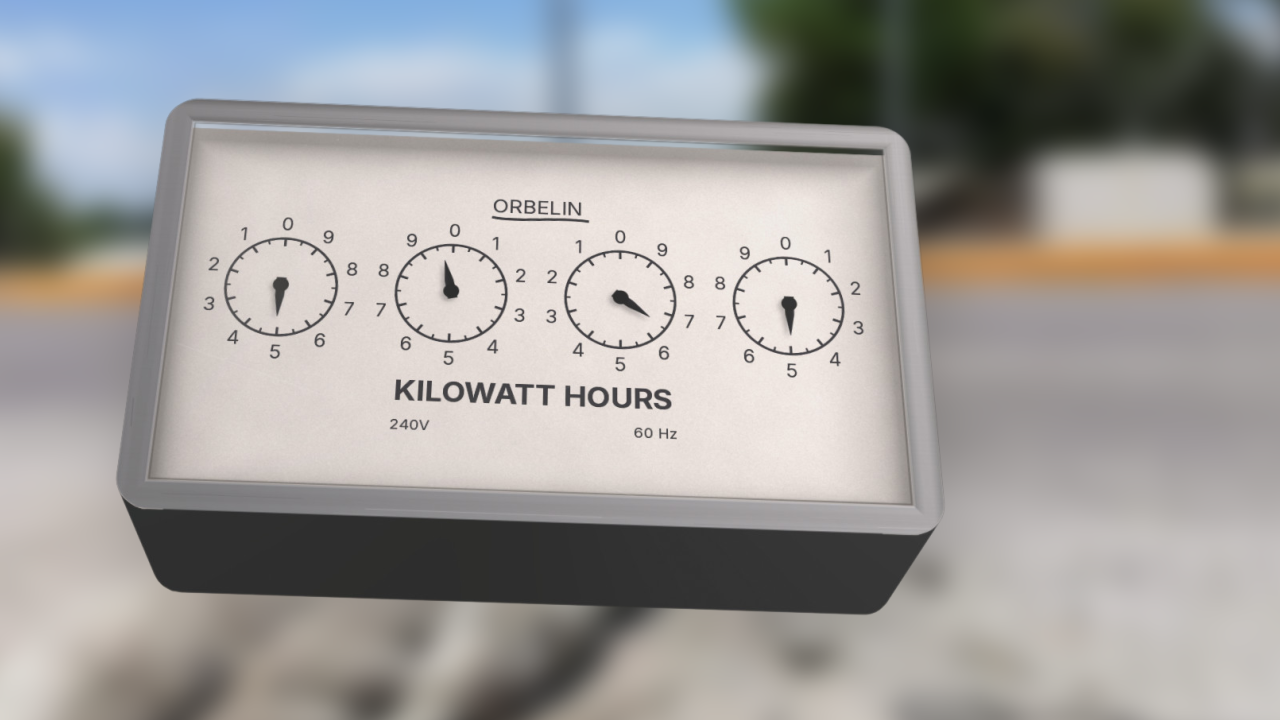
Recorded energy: kWh 4965
